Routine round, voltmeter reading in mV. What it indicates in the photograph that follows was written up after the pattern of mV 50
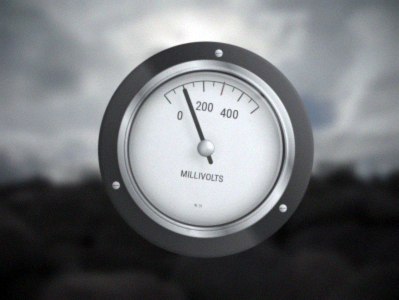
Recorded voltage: mV 100
